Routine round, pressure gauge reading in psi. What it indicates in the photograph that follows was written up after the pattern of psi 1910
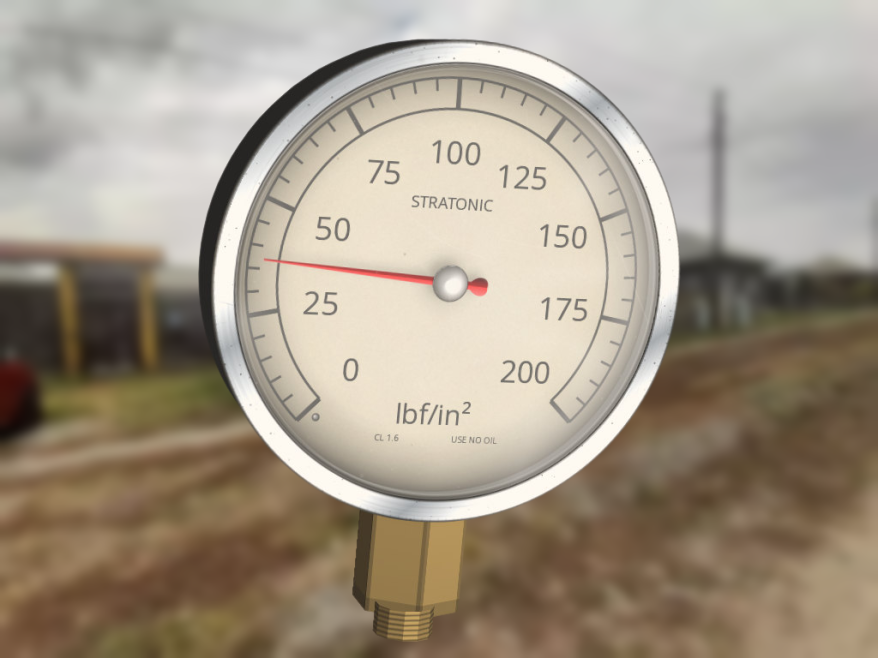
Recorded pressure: psi 37.5
